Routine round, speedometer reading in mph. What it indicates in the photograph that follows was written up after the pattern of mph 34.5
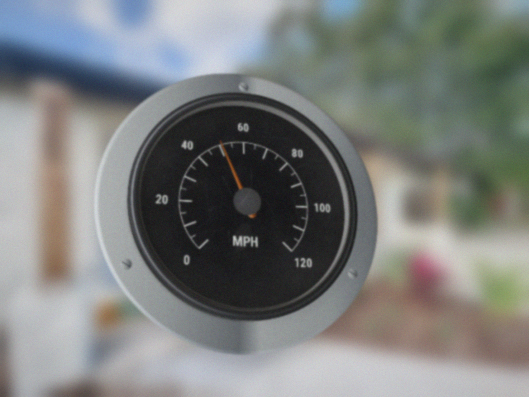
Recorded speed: mph 50
